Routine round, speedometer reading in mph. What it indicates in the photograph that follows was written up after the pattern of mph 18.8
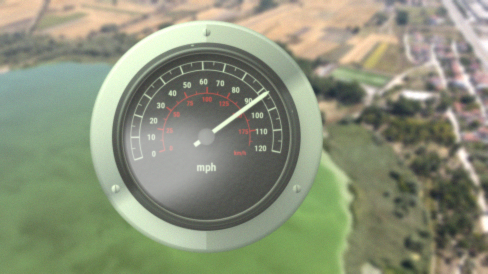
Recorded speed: mph 92.5
